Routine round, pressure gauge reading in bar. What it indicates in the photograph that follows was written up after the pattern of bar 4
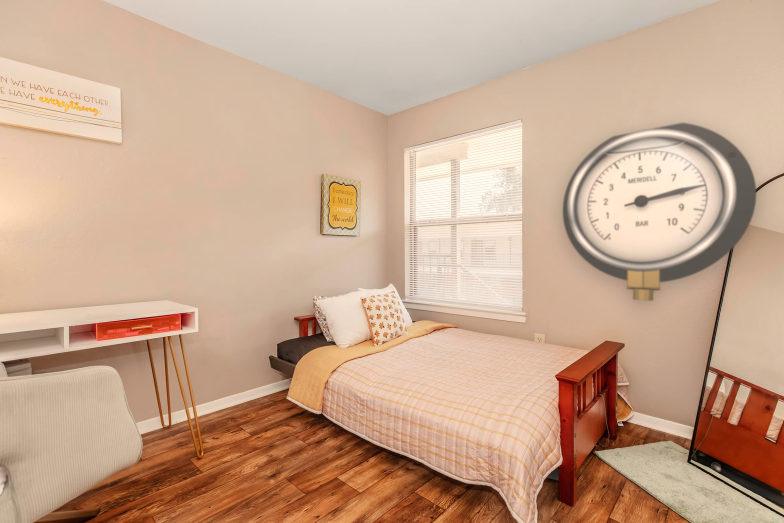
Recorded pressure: bar 8
